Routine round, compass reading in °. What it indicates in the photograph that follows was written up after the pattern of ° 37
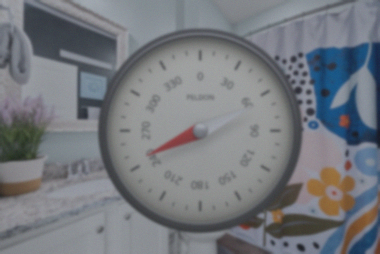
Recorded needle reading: ° 245
